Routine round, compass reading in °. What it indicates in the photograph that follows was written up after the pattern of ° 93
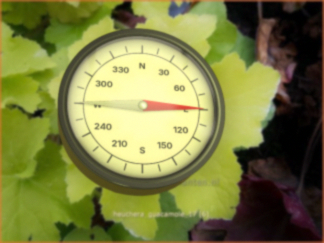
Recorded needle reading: ° 90
